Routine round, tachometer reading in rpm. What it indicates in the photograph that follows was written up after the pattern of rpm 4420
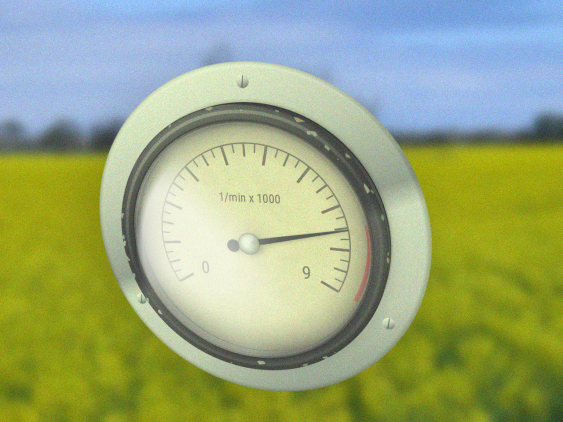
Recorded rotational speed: rpm 7500
